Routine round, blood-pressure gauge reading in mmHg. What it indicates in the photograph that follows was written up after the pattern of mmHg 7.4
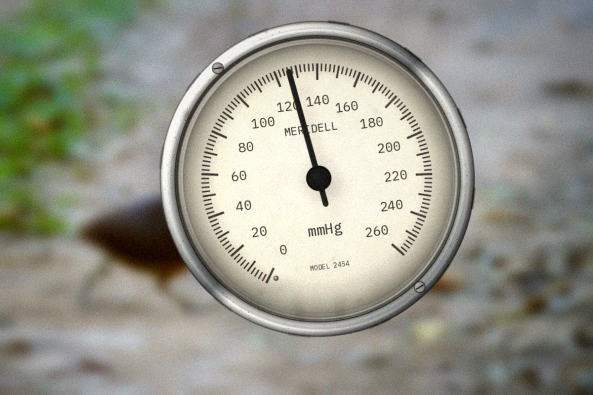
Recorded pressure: mmHg 126
